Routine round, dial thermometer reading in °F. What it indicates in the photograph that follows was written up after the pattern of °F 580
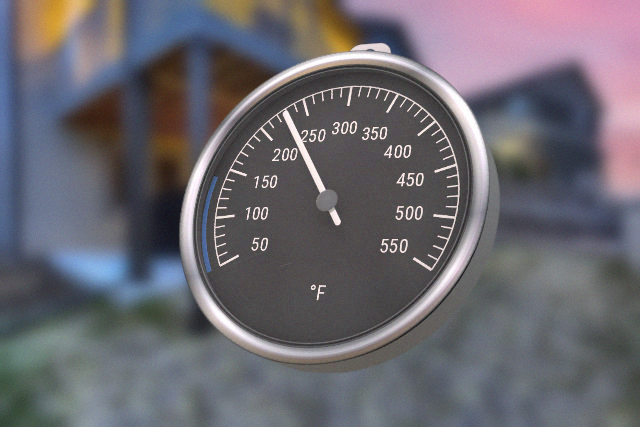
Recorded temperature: °F 230
